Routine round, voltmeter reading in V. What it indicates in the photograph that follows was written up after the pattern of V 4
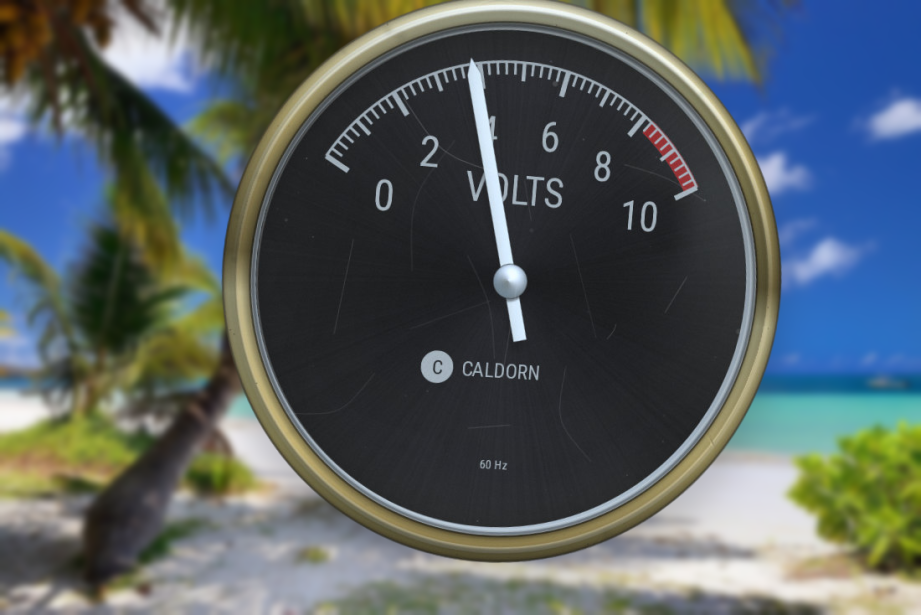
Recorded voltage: V 3.8
